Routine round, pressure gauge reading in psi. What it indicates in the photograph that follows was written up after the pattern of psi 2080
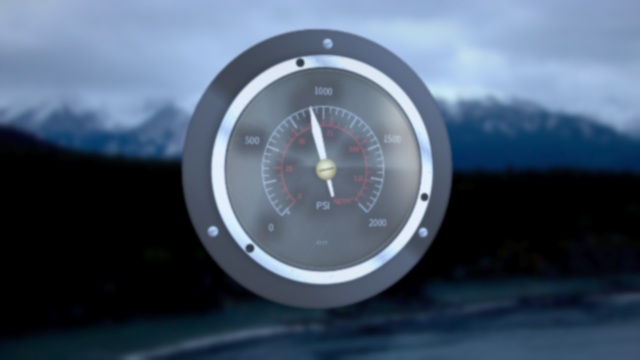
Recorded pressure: psi 900
